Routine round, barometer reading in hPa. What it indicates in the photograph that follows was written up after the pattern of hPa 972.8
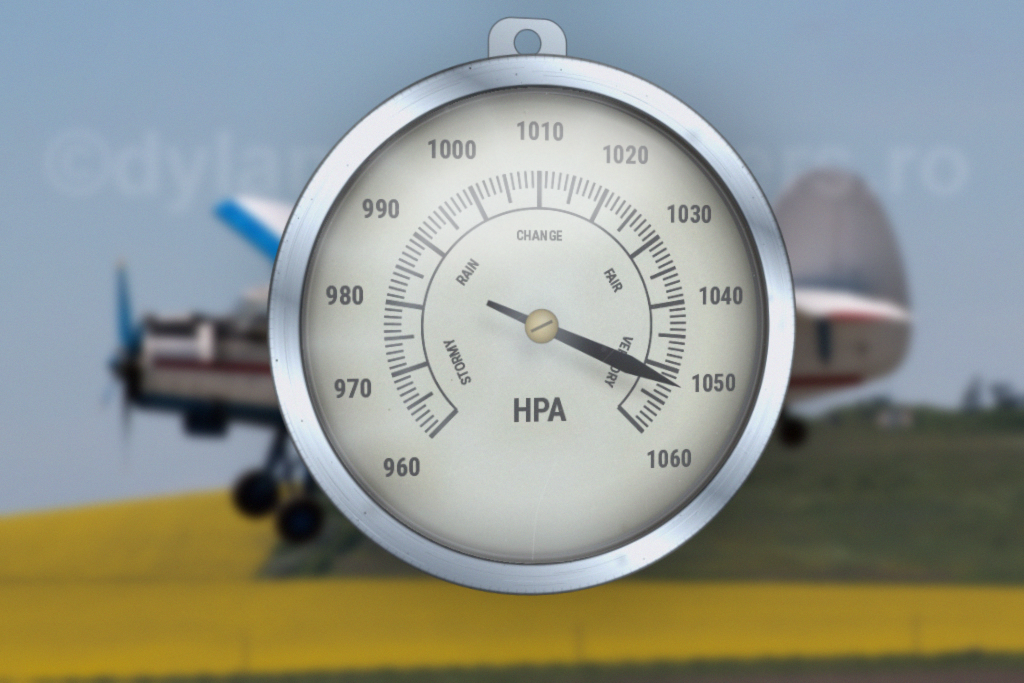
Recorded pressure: hPa 1052
